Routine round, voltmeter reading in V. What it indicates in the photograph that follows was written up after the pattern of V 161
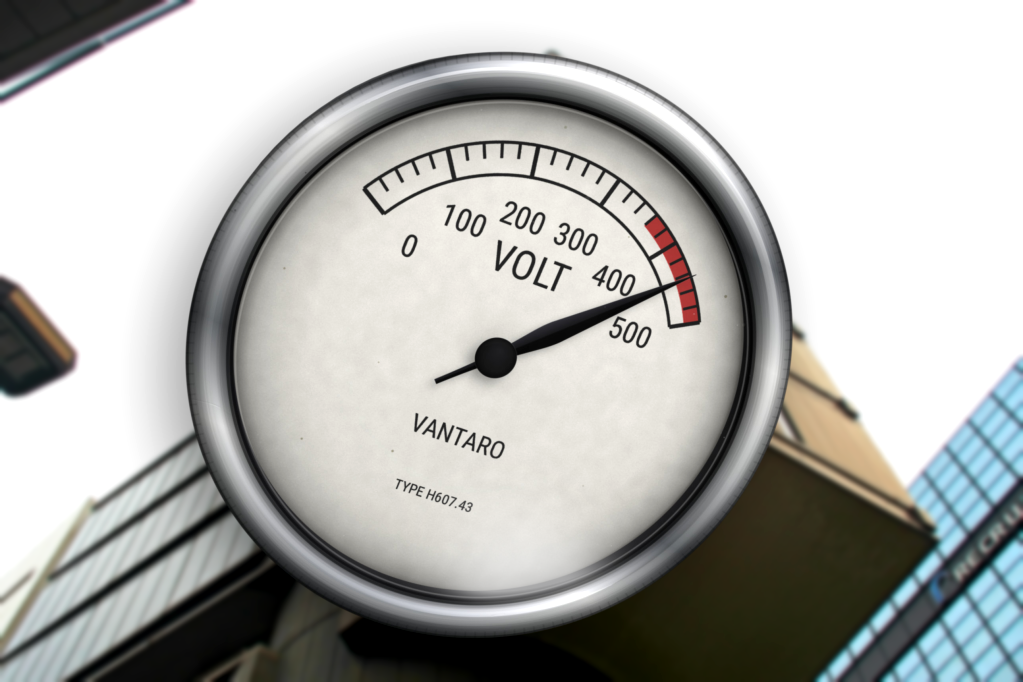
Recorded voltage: V 440
